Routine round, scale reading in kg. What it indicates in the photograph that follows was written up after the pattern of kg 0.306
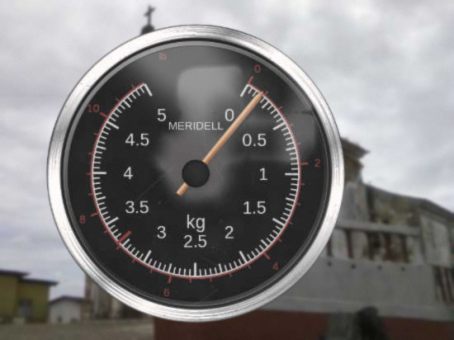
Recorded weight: kg 0.15
